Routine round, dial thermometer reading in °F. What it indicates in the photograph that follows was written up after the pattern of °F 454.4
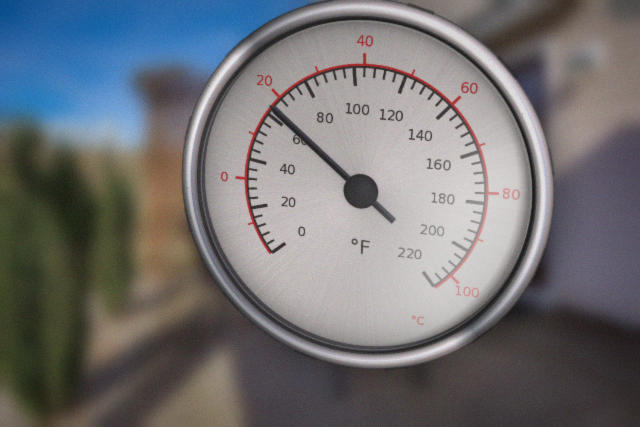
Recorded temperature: °F 64
